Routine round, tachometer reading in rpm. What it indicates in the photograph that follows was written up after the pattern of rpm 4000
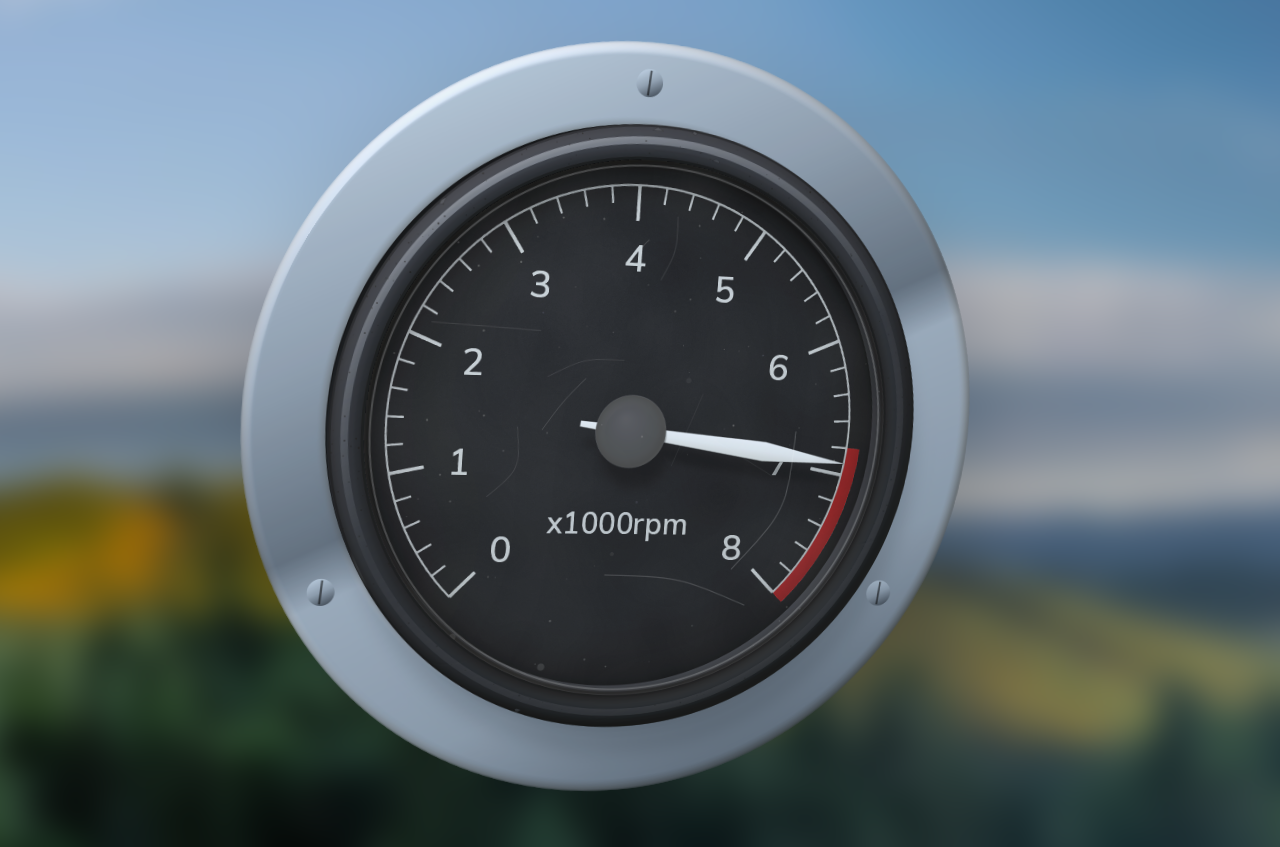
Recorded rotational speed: rpm 6900
